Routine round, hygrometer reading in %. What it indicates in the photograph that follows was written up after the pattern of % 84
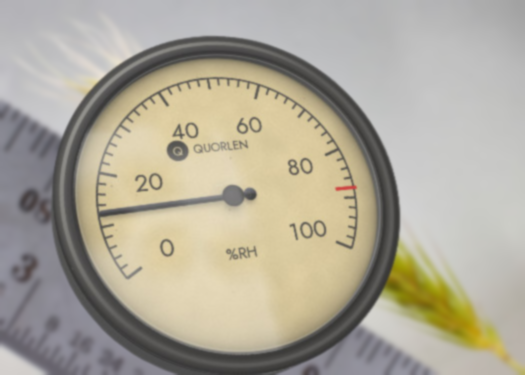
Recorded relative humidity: % 12
